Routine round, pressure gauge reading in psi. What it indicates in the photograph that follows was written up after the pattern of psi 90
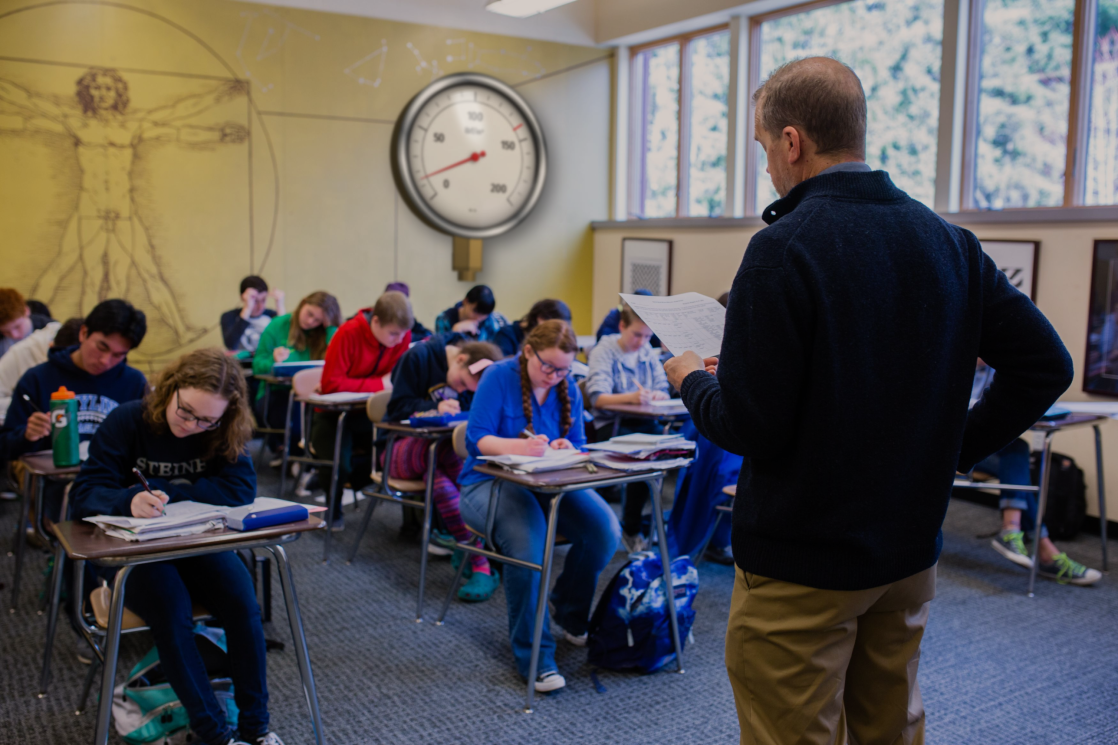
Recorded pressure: psi 15
